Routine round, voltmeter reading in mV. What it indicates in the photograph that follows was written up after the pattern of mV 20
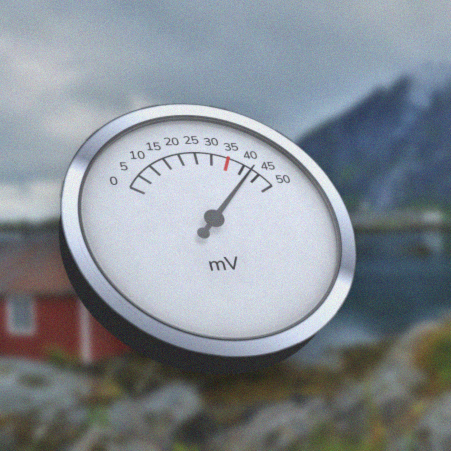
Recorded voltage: mV 42.5
